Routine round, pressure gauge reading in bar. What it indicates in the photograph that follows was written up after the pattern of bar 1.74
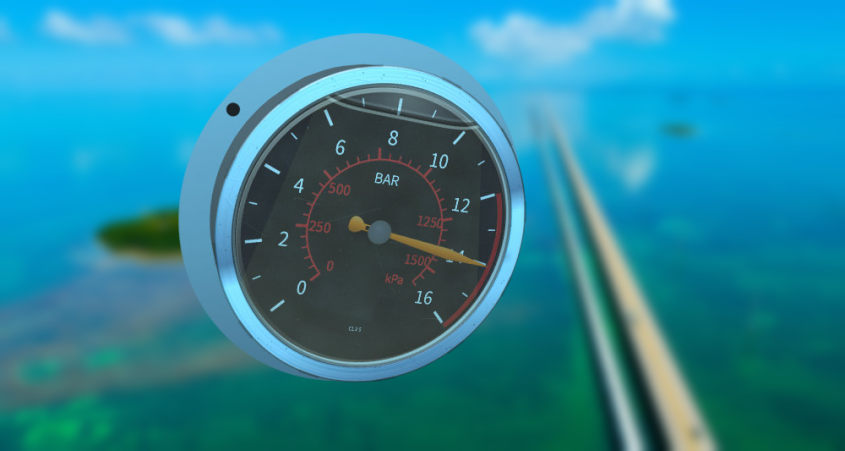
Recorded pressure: bar 14
